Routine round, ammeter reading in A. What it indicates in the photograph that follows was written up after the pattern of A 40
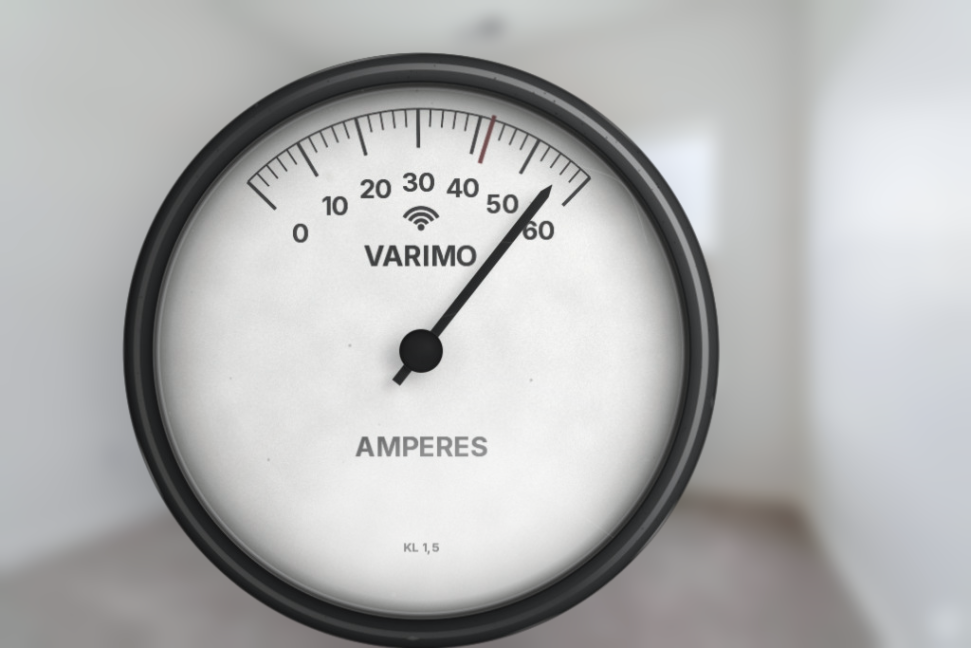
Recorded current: A 56
